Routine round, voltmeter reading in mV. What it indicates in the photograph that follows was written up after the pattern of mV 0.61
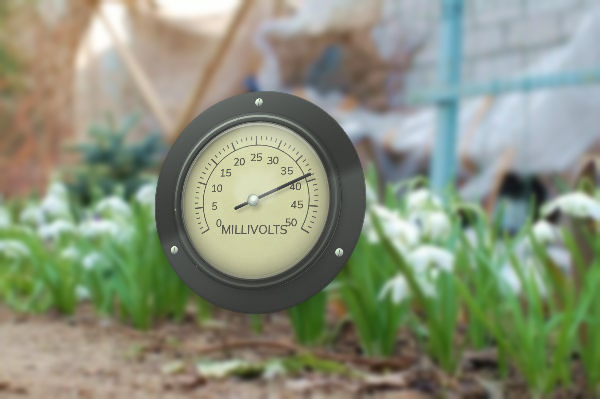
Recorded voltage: mV 39
